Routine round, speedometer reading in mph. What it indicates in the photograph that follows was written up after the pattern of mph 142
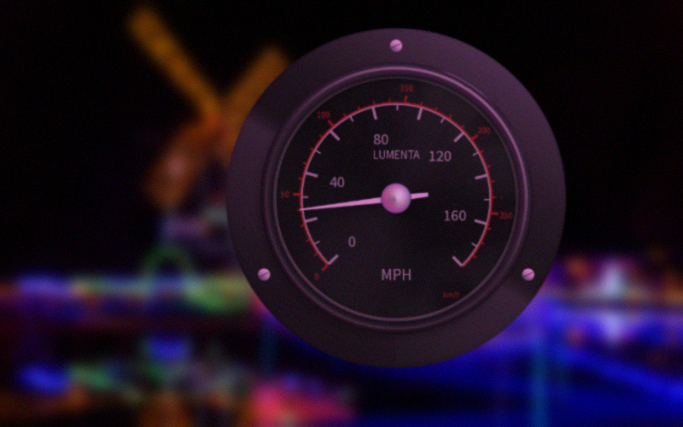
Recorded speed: mph 25
